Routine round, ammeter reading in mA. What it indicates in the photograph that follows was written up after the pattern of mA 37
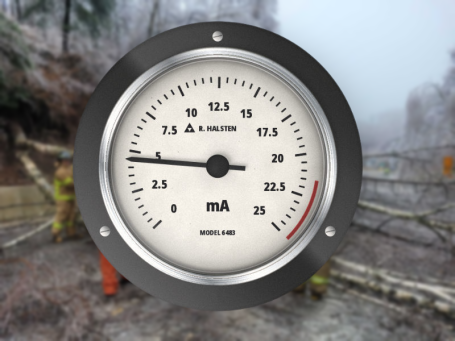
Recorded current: mA 4.5
